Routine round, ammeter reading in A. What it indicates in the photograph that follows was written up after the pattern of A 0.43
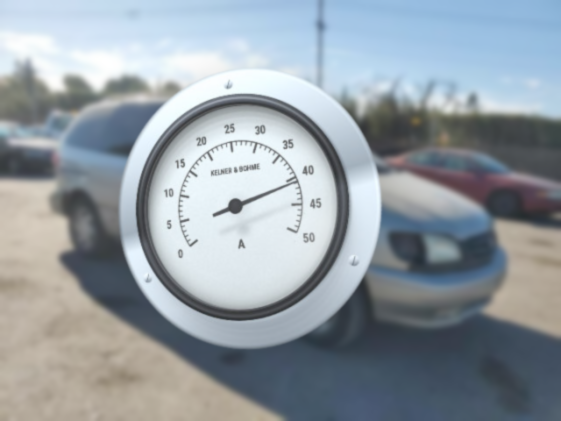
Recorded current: A 41
